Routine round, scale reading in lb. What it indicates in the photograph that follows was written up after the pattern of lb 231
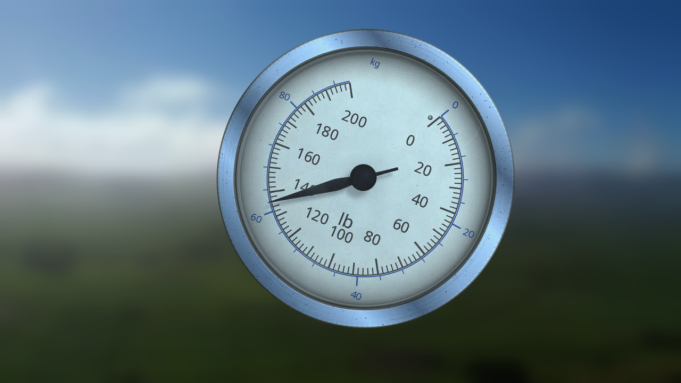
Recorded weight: lb 136
